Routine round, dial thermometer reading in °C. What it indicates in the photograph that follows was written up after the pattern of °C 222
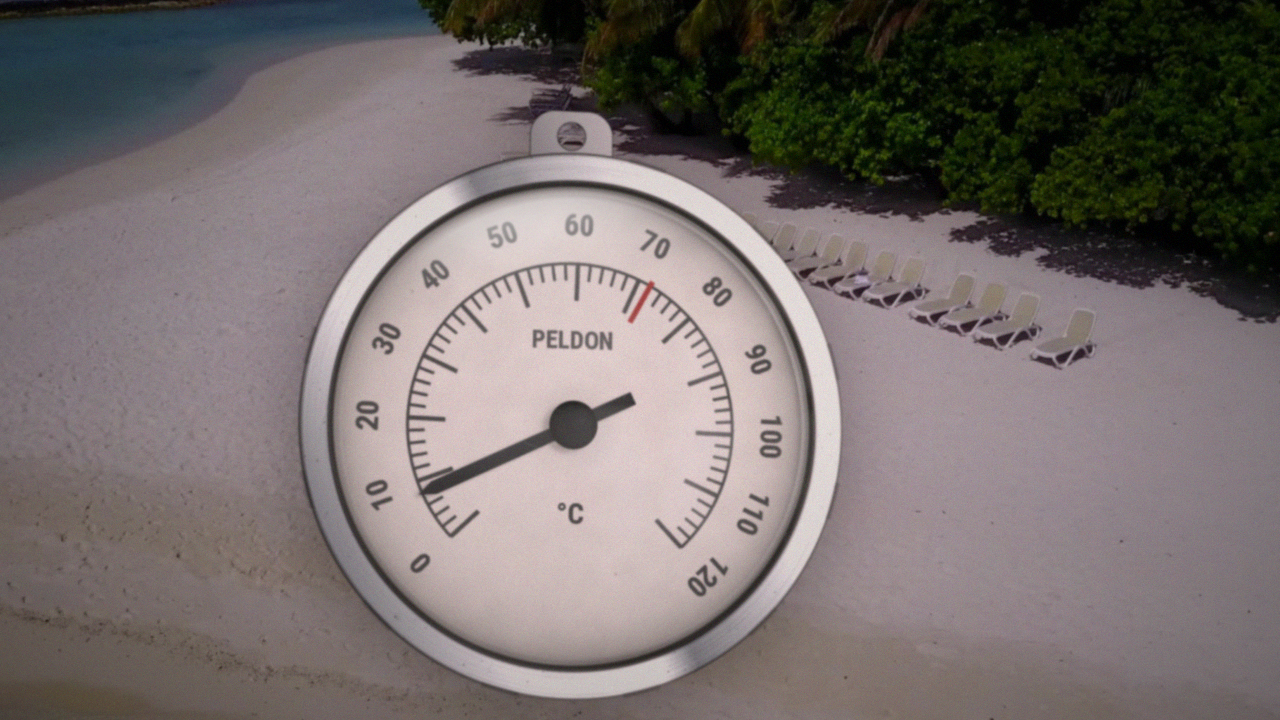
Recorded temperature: °C 8
